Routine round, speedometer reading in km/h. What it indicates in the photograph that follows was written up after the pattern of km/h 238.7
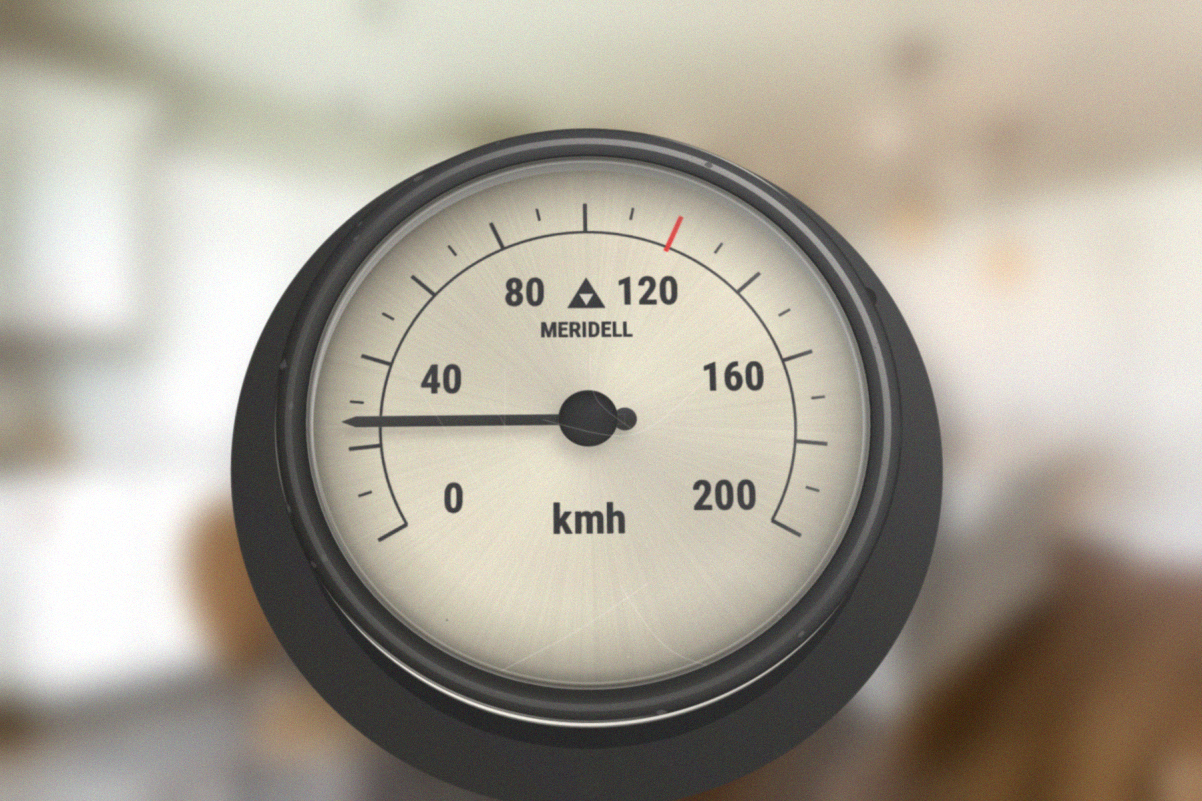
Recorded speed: km/h 25
